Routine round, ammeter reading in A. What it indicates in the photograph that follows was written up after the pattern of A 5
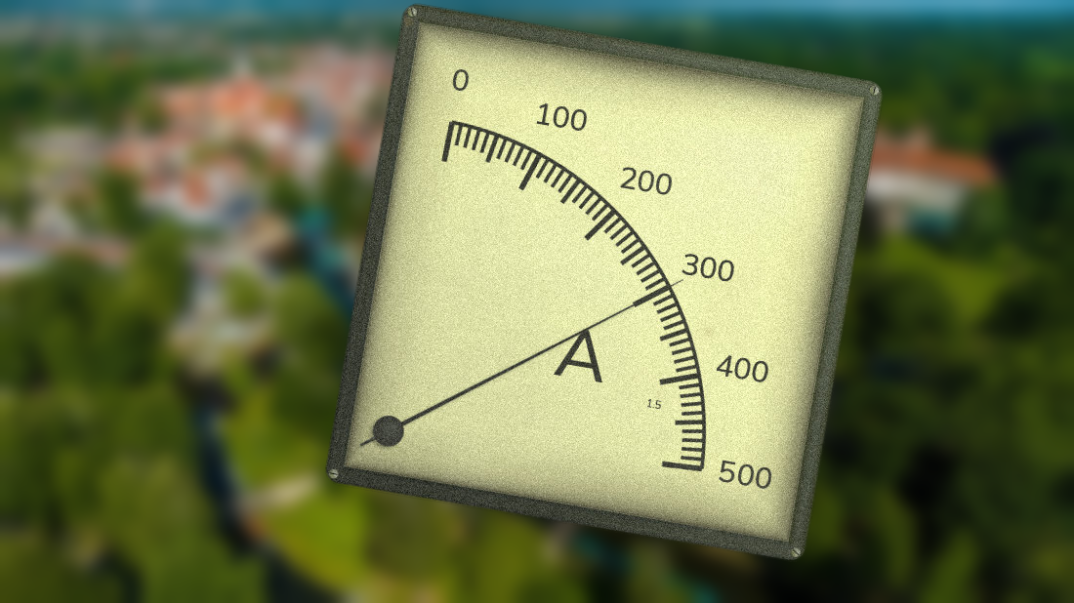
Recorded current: A 300
